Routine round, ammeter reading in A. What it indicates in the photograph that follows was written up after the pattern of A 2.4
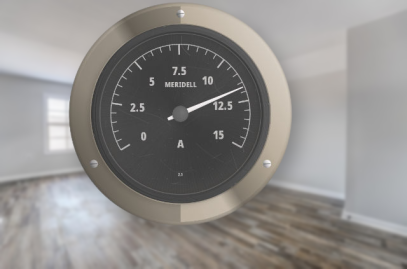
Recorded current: A 11.75
